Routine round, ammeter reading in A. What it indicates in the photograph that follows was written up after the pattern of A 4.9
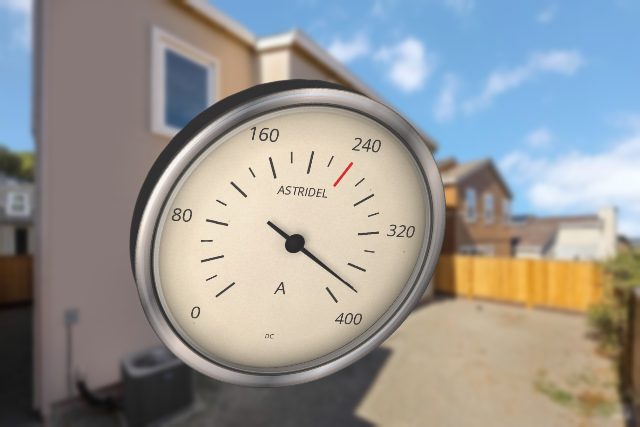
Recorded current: A 380
